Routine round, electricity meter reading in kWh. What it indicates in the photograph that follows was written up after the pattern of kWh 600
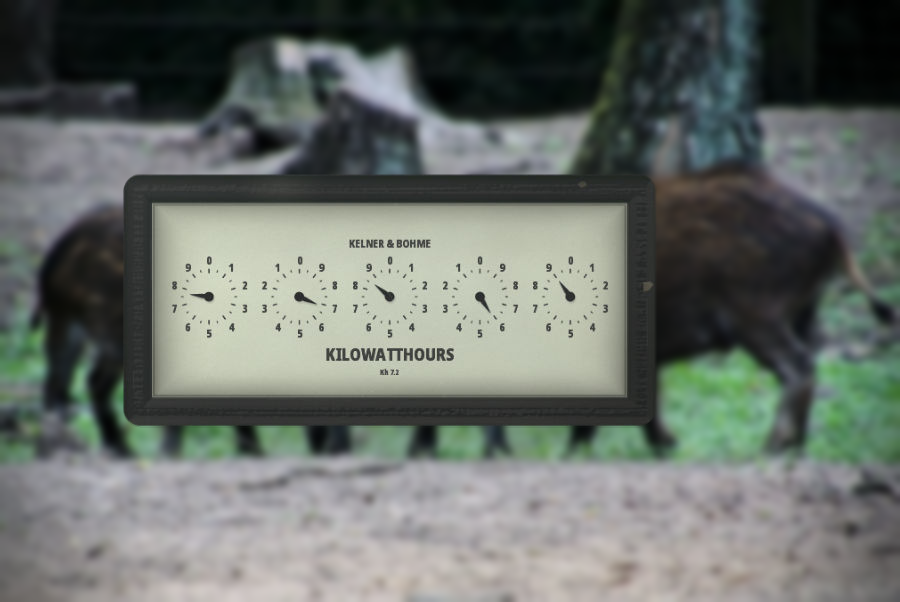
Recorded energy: kWh 76859
